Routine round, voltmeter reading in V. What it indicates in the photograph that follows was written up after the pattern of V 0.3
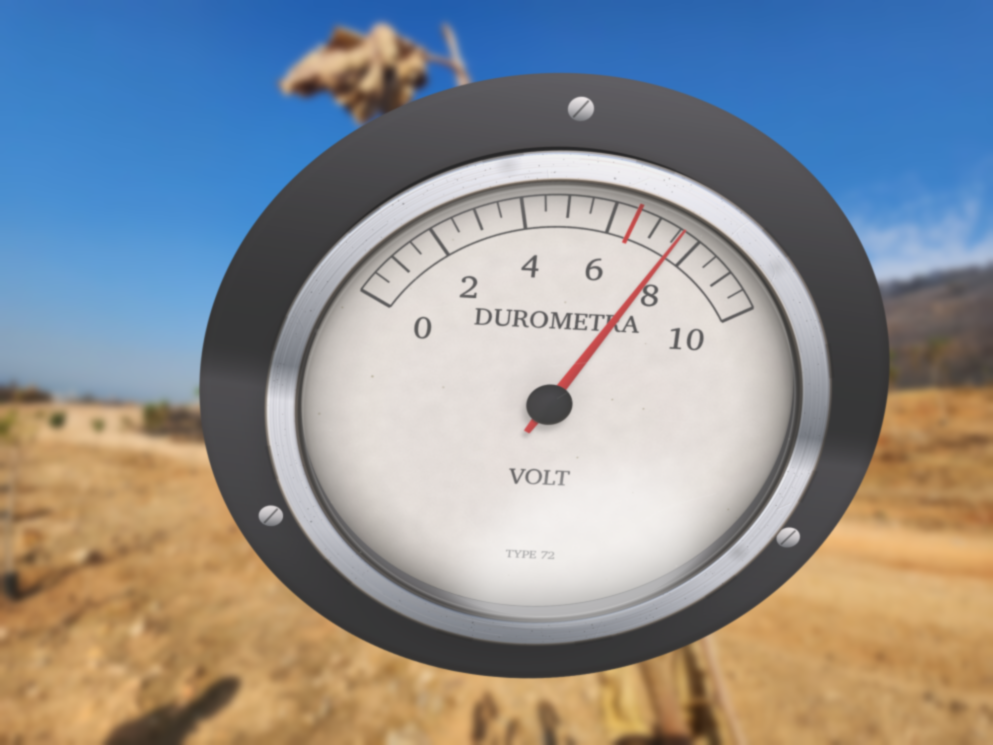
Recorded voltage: V 7.5
